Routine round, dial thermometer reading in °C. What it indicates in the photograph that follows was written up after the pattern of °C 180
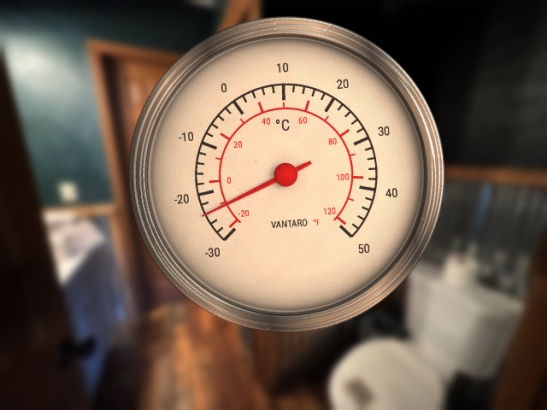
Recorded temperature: °C -24
